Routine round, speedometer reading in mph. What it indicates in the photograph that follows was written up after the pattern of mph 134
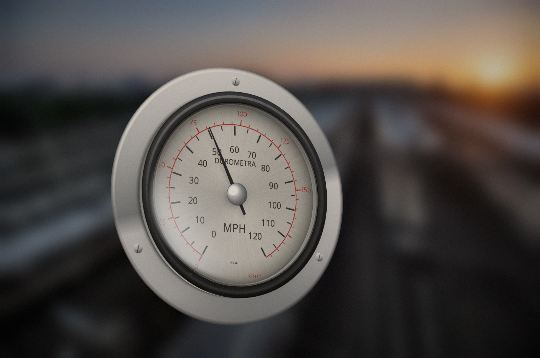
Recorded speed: mph 50
